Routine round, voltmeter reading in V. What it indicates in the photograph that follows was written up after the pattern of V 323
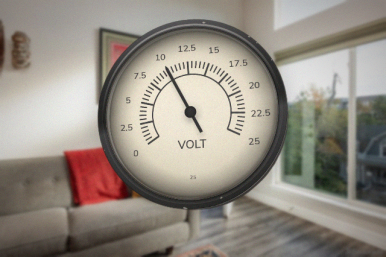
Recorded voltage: V 10
